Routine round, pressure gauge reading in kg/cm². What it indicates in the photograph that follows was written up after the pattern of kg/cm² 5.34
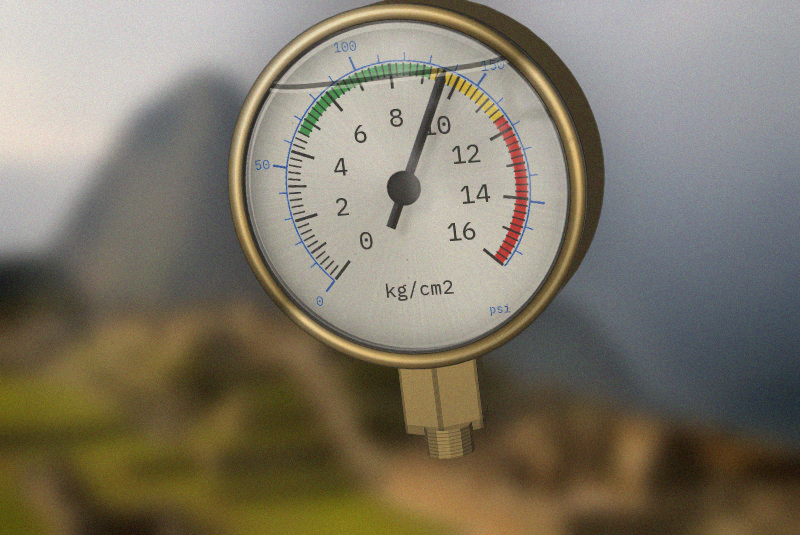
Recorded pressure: kg/cm² 9.6
